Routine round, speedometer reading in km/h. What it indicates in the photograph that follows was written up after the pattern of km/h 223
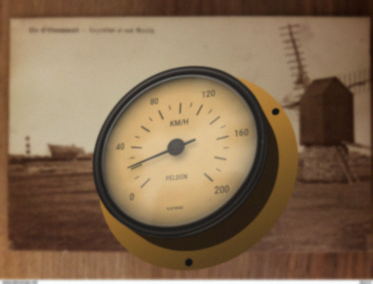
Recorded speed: km/h 20
